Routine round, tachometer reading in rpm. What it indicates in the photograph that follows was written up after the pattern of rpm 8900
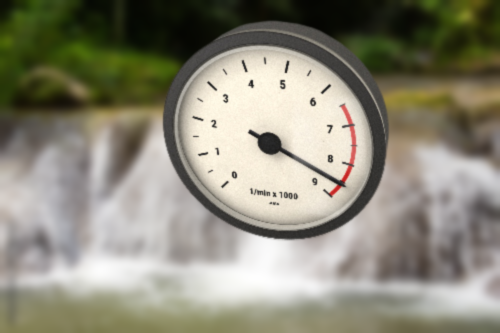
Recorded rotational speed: rpm 8500
